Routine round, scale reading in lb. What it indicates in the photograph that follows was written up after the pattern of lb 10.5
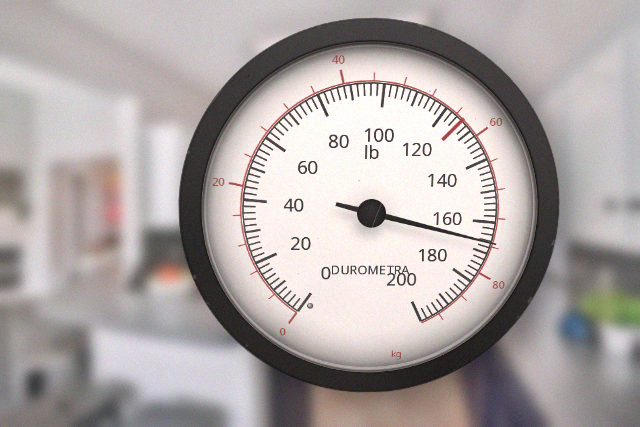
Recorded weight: lb 166
